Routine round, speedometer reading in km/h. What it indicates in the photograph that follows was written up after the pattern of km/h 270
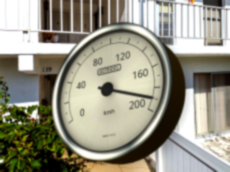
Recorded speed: km/h 190
